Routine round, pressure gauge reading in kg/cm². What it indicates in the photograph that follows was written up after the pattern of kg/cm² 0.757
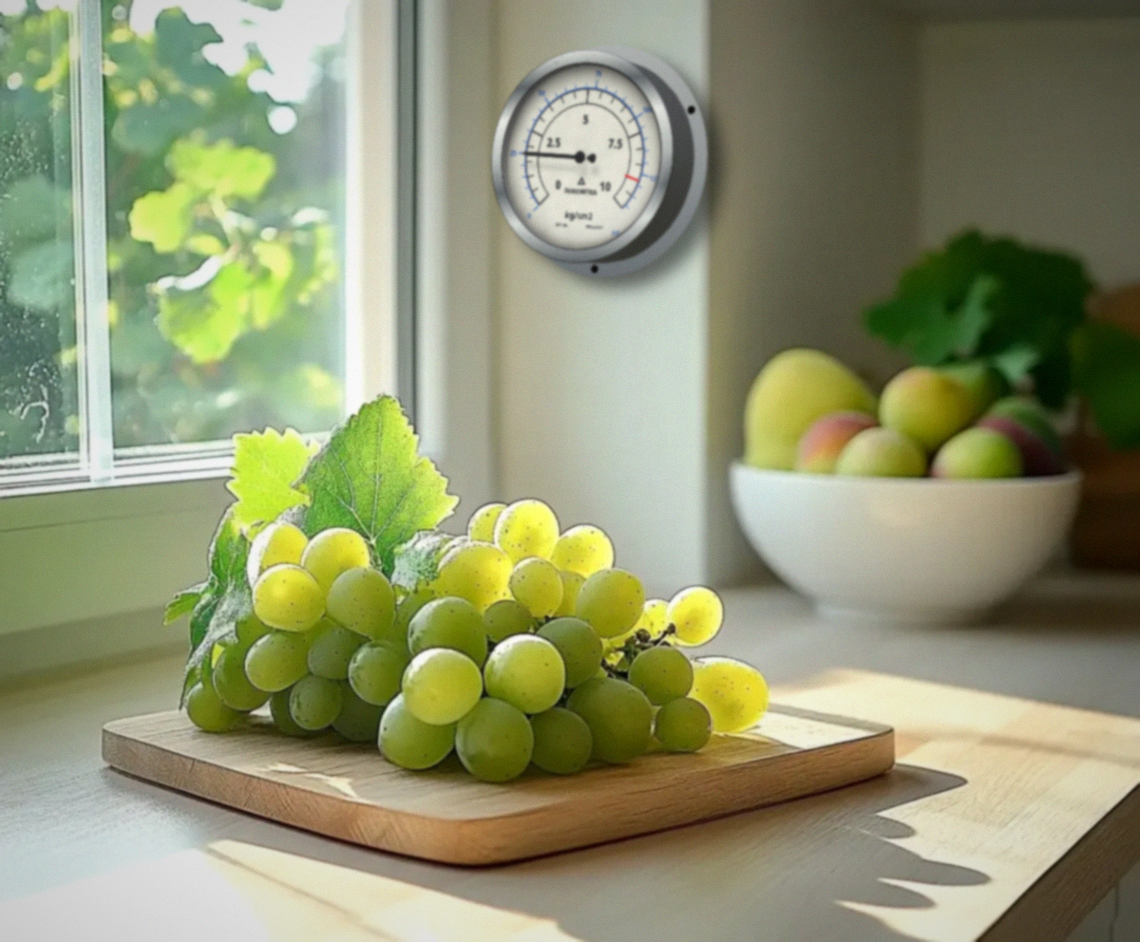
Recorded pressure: kg/cm² 1.75
